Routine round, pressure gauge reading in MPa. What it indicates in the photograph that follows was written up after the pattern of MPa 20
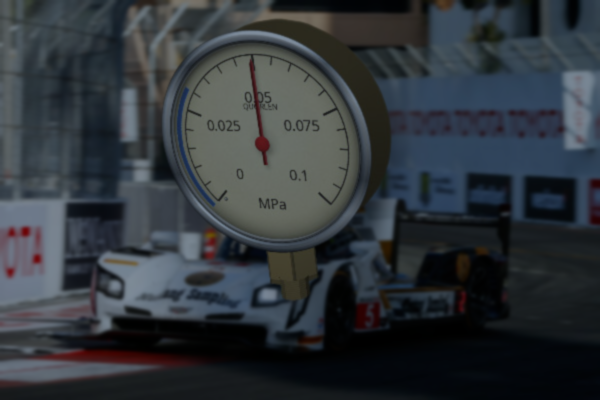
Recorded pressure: MPa 0.05
